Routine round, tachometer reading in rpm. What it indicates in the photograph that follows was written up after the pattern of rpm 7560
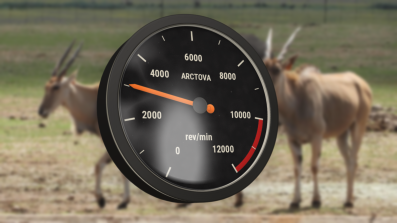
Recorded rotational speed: rpm 3000
